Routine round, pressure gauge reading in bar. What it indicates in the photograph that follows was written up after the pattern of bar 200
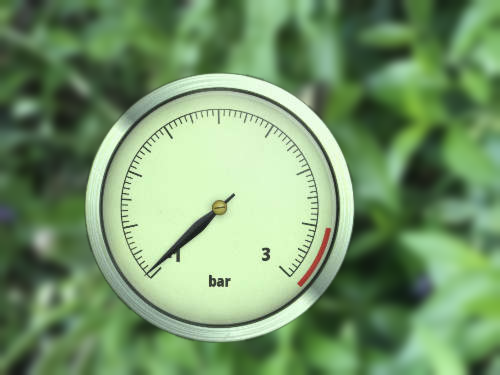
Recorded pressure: bar -0.95
